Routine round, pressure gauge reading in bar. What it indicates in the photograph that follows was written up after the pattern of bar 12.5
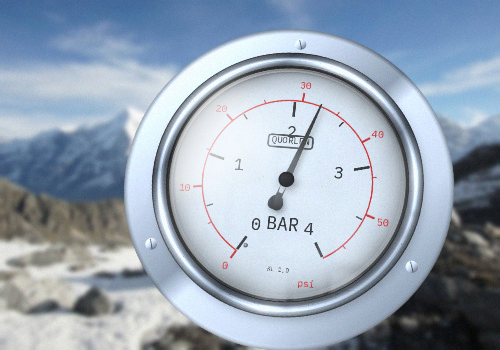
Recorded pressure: bar 2.25
